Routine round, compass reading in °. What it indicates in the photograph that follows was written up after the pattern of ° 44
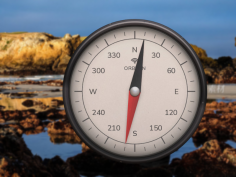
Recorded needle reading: ° 190
